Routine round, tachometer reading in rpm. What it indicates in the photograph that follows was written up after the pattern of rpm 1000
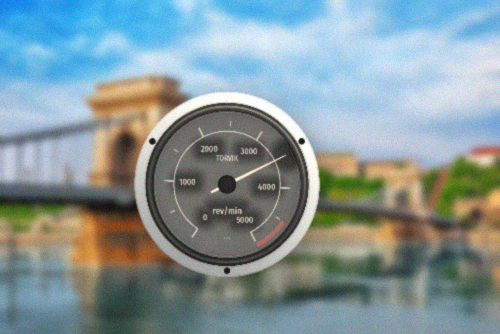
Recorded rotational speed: rpm 3500
